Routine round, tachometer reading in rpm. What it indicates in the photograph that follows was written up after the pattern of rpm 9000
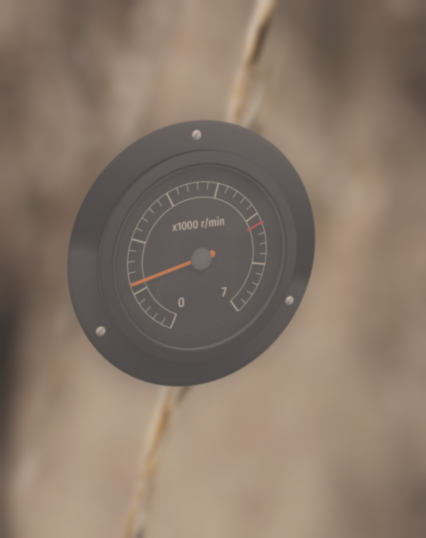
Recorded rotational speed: rpm 1200
